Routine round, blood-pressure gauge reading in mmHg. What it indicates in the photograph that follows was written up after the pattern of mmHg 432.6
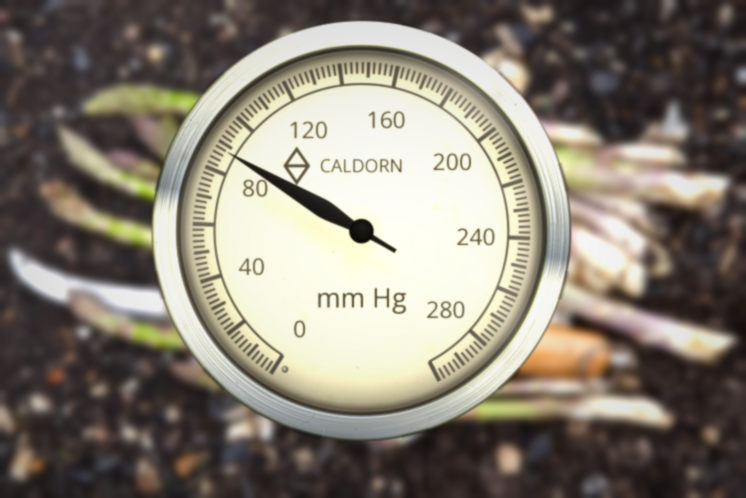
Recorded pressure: mmHg 88
